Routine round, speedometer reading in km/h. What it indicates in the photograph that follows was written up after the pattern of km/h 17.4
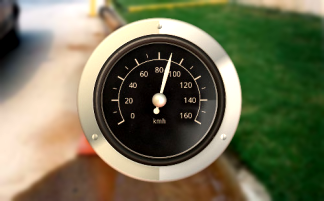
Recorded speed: km/h 90
